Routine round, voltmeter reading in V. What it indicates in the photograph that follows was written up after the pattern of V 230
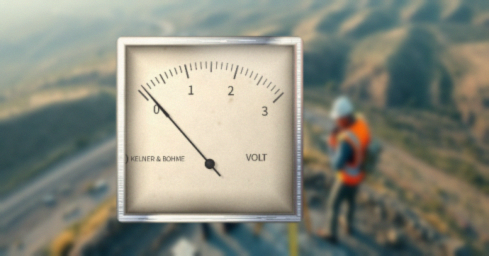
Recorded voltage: V 0.1
